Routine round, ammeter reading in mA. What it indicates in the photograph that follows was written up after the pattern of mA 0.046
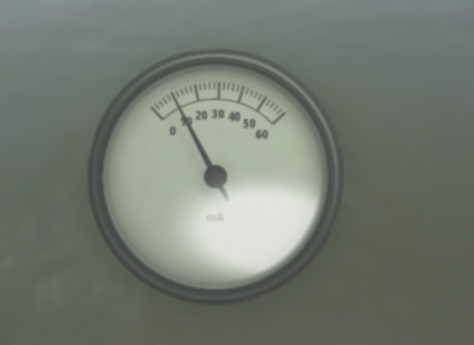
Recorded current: mA 10
